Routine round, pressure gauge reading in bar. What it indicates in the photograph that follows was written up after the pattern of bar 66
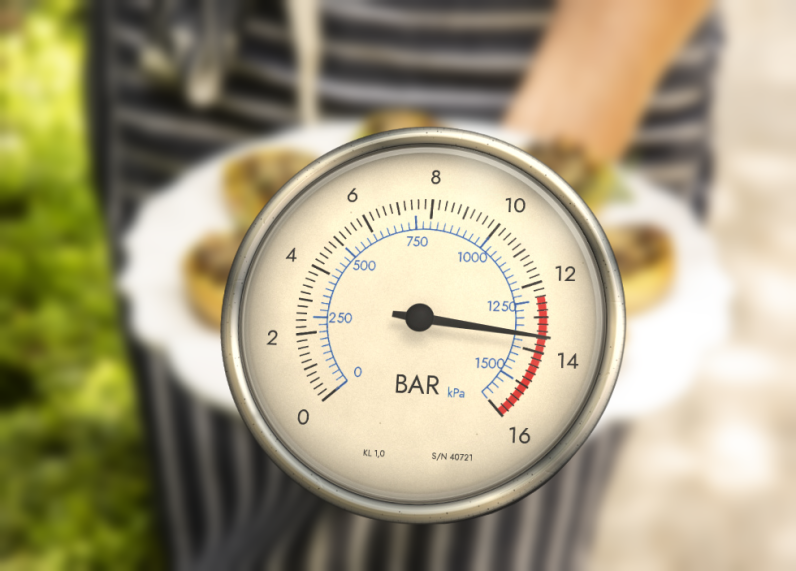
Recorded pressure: bar 13.6
